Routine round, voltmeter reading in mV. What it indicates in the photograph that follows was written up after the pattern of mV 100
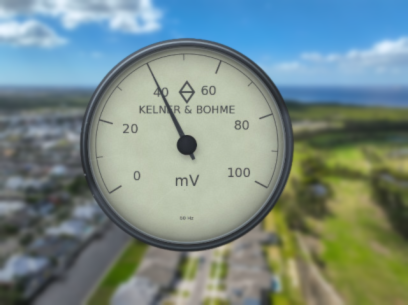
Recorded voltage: mV 40
